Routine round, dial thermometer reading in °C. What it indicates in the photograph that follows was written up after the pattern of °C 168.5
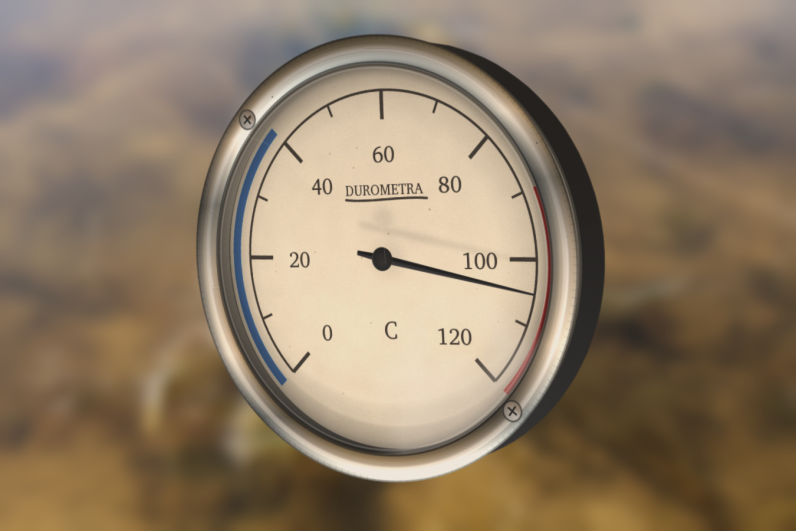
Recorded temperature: °C 105
